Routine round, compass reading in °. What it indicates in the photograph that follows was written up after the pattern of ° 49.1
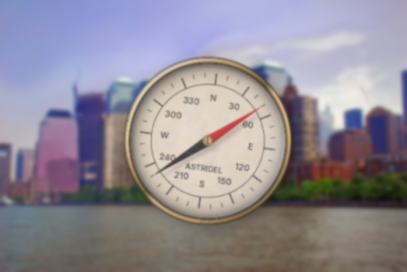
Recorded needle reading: ° 50
